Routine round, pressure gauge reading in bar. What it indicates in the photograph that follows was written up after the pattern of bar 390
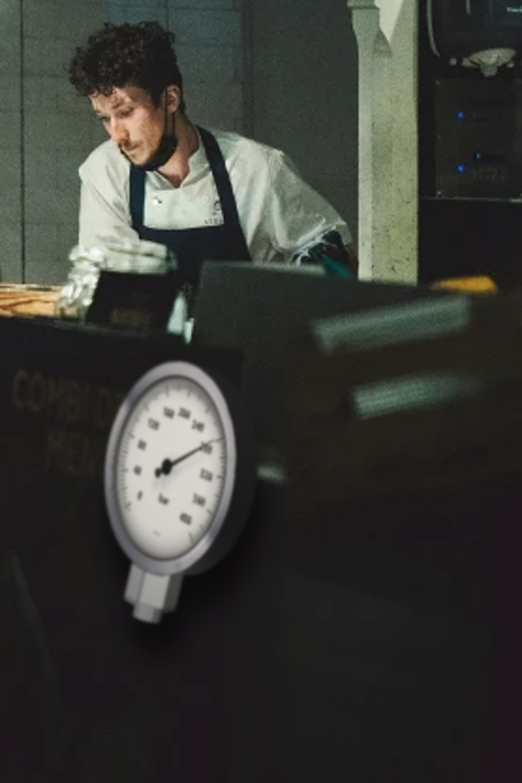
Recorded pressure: bar 280
